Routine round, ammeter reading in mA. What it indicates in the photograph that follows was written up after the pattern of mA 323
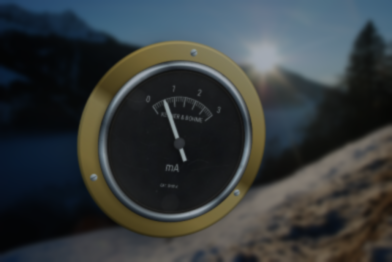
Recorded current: mA 0.5
